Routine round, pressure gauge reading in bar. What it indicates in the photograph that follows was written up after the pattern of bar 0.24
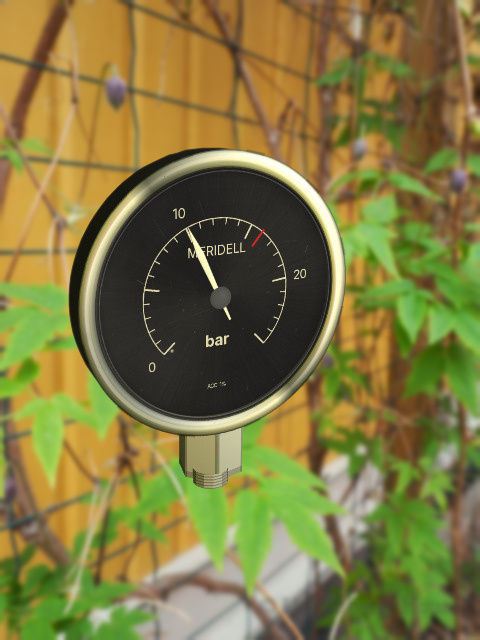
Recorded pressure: bar 10
